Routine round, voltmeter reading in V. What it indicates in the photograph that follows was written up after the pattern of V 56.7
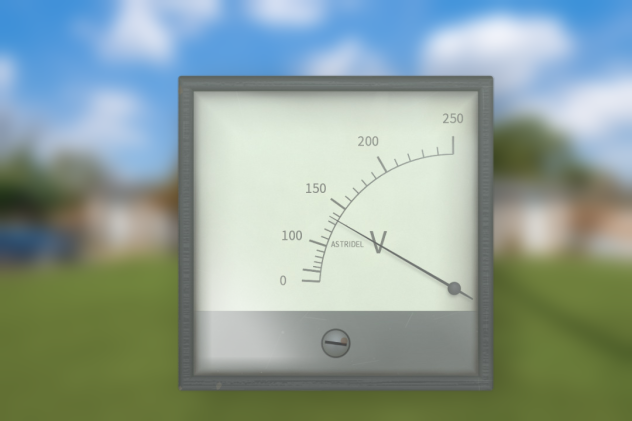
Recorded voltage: V 135
